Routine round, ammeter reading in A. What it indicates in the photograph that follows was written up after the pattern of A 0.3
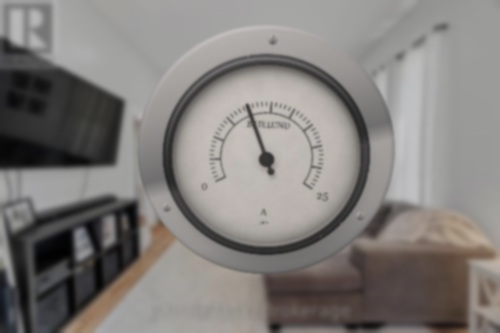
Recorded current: A 10
